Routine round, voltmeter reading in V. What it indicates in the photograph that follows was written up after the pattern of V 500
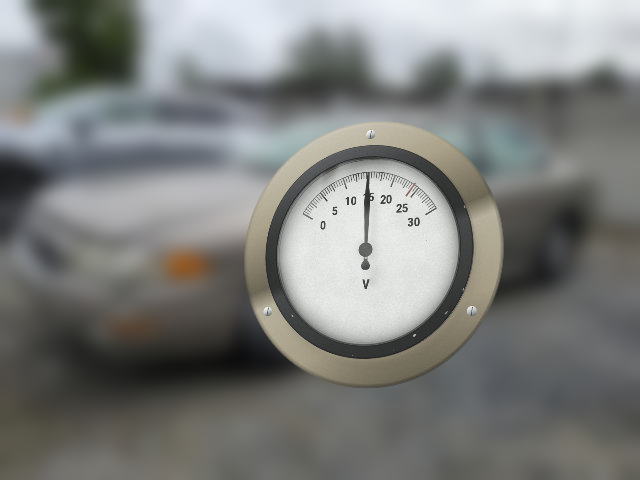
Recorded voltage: V 15
